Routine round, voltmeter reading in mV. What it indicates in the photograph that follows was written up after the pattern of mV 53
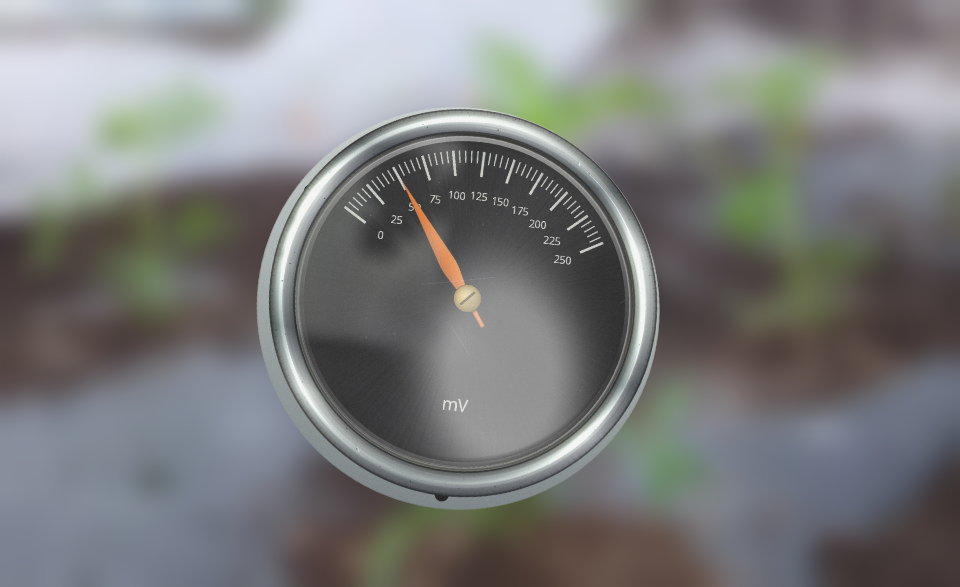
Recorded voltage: mV 50
